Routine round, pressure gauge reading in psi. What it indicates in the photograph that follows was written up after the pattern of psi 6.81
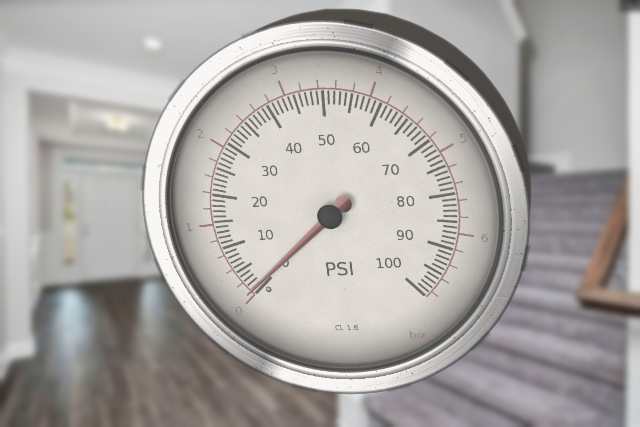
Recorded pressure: psi 1
